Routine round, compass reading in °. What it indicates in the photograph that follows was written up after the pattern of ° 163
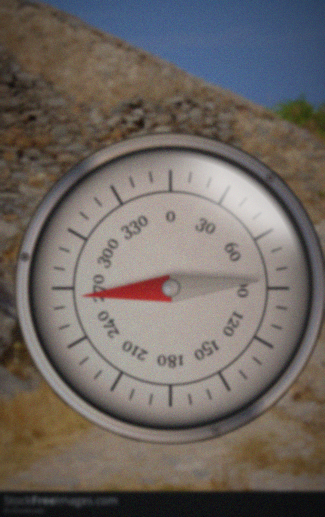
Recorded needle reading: ° 265
